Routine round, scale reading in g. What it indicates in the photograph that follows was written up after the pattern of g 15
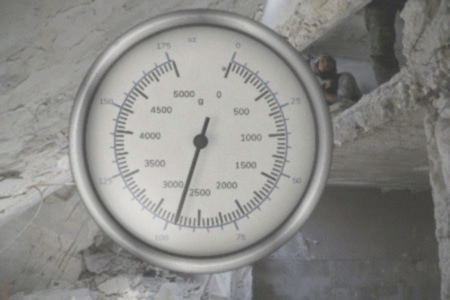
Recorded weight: g 2750
